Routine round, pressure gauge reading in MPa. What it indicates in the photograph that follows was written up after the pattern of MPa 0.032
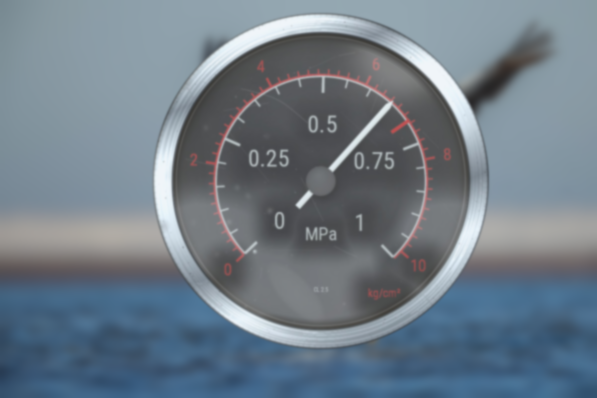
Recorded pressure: MPa 0.65
